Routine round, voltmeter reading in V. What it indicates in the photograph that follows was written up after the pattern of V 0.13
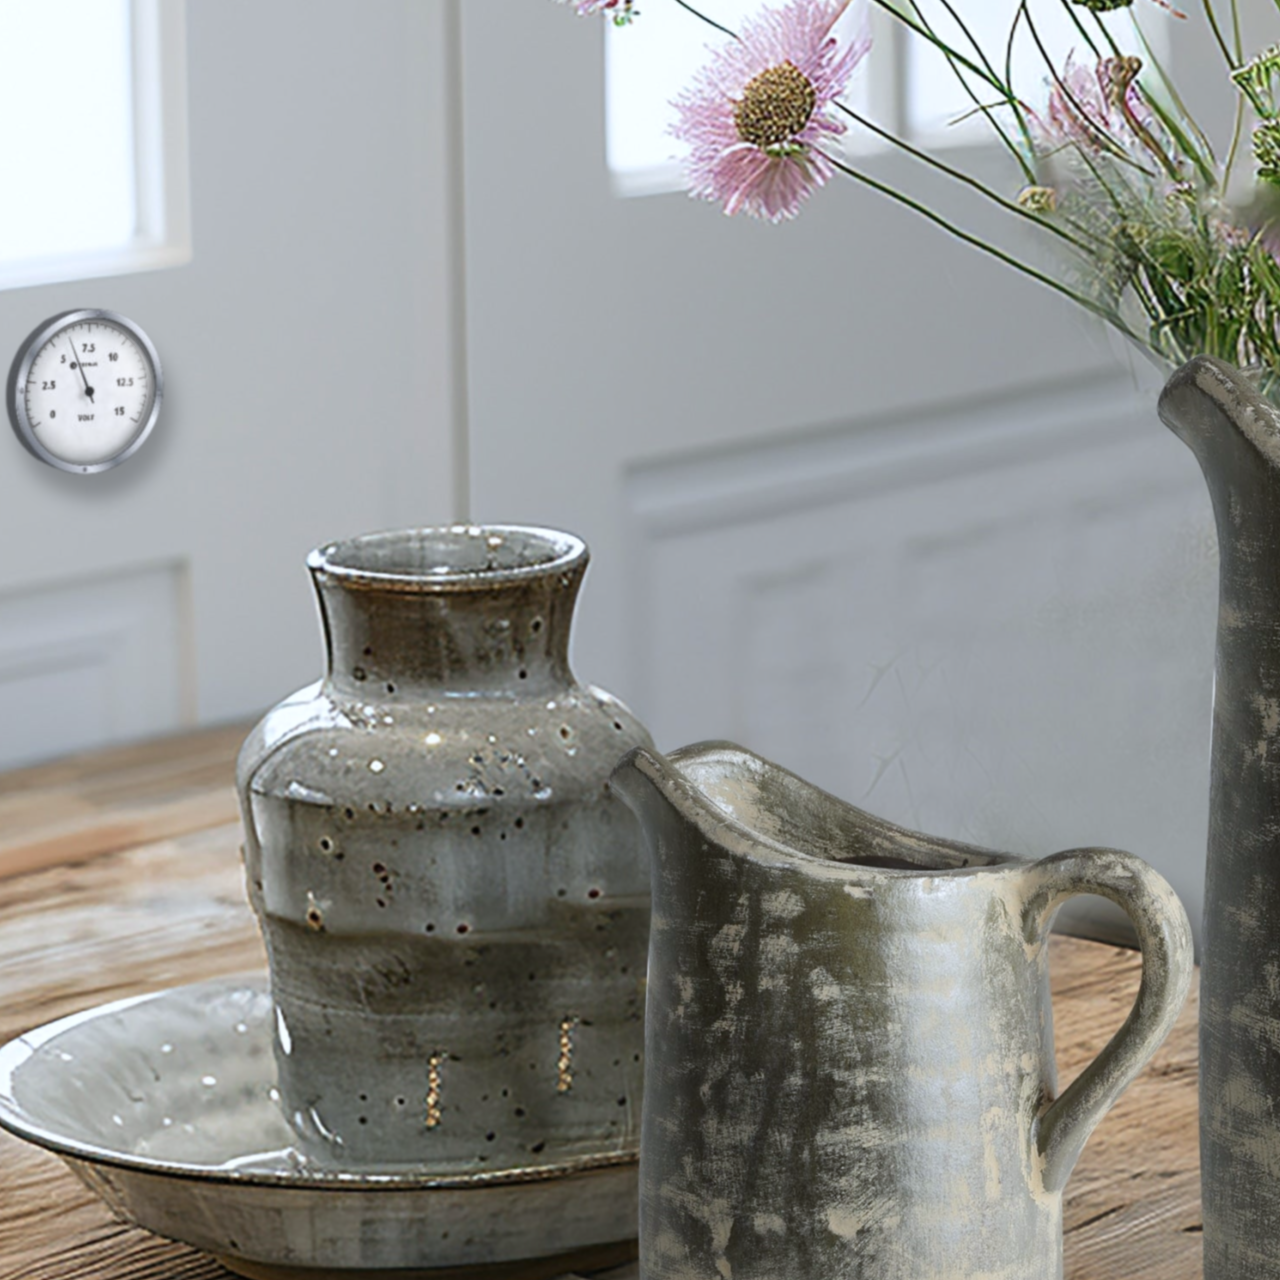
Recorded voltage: V 6
